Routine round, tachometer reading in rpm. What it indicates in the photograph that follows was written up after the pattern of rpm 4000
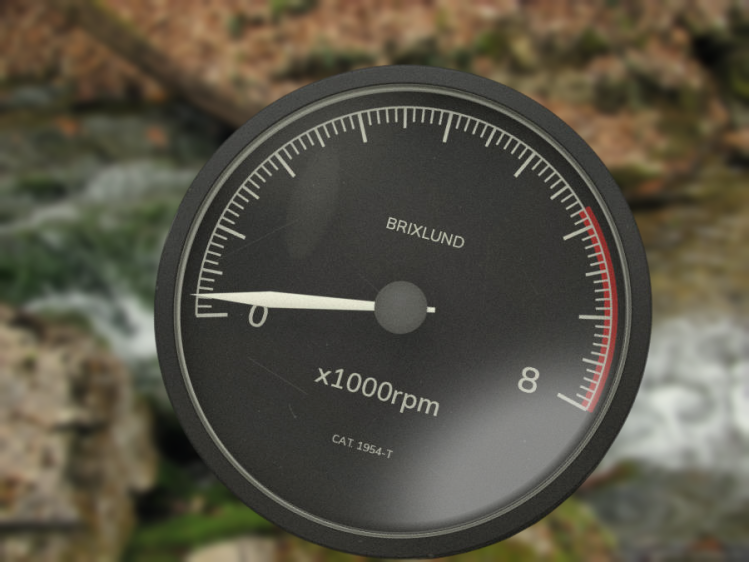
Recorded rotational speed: rpm 200
